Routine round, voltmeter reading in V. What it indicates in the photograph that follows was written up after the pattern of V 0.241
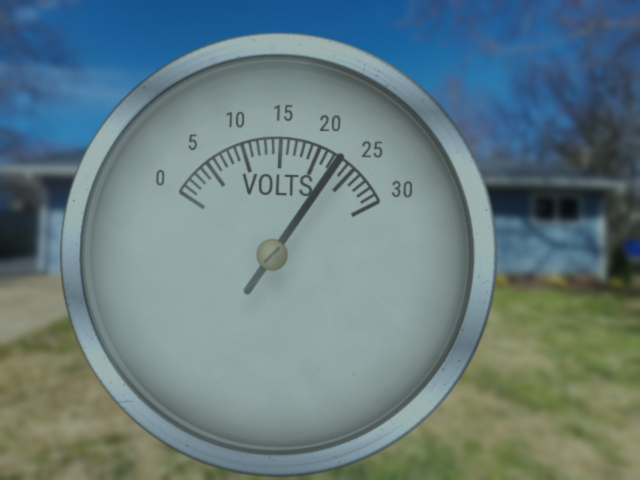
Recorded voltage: V 23
